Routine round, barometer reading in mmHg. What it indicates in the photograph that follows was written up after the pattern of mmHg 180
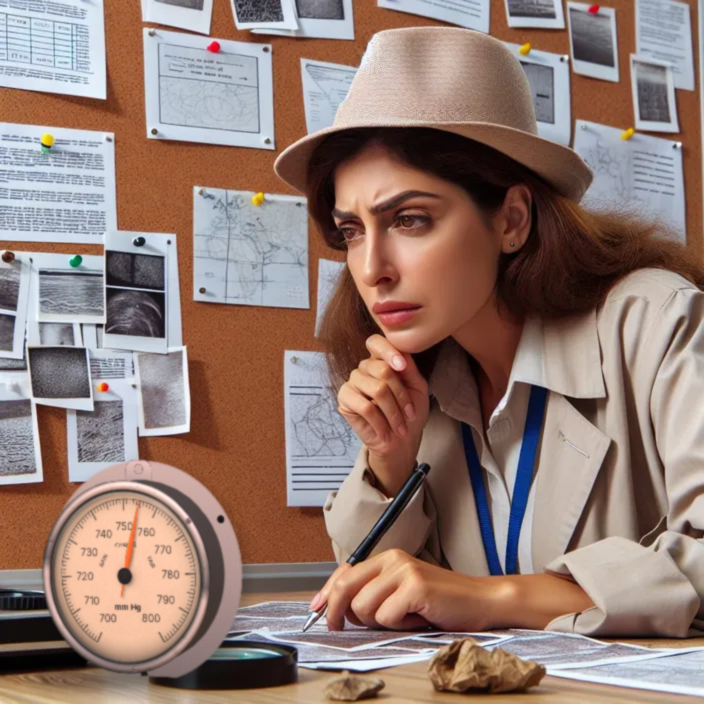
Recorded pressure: mmHg 755
